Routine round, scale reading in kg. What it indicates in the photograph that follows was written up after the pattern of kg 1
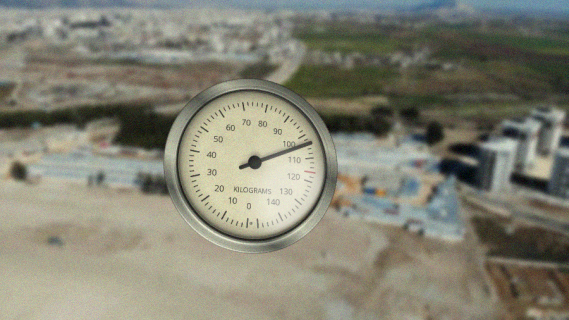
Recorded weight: kg 104
